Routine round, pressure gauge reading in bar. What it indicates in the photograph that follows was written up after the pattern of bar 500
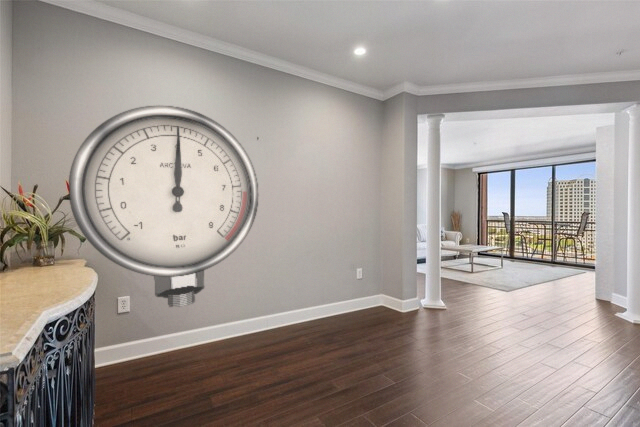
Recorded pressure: bar 4
